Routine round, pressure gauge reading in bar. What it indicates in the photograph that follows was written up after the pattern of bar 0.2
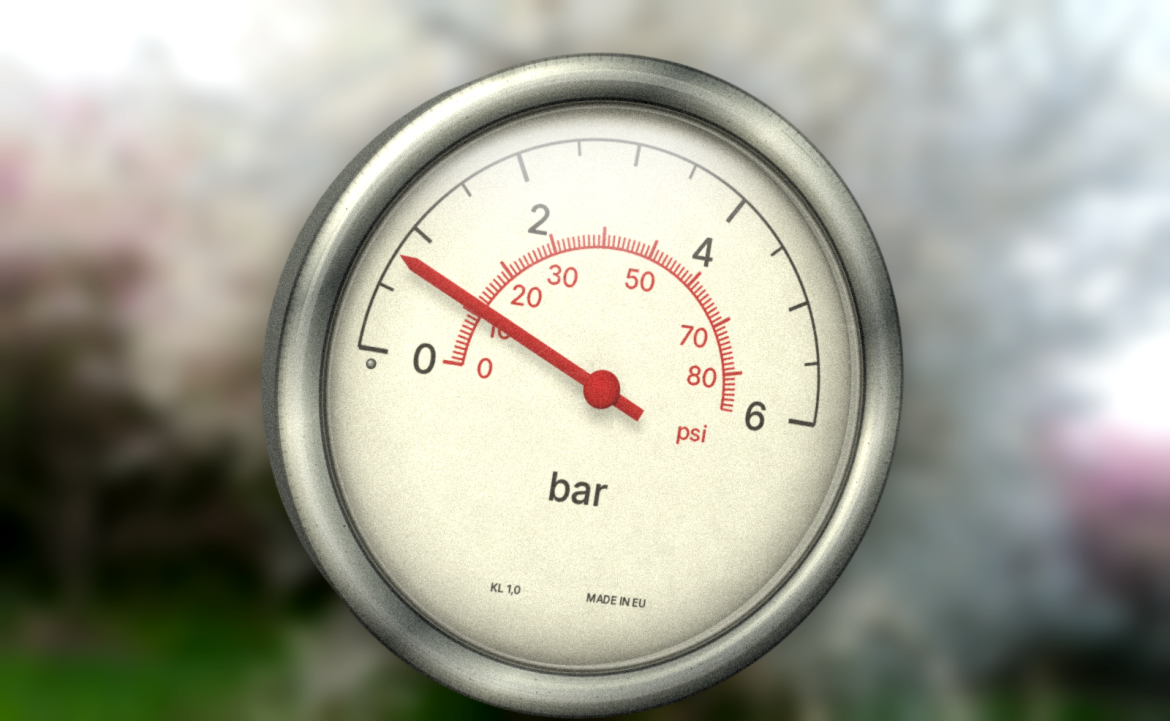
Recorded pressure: bar 0.75
